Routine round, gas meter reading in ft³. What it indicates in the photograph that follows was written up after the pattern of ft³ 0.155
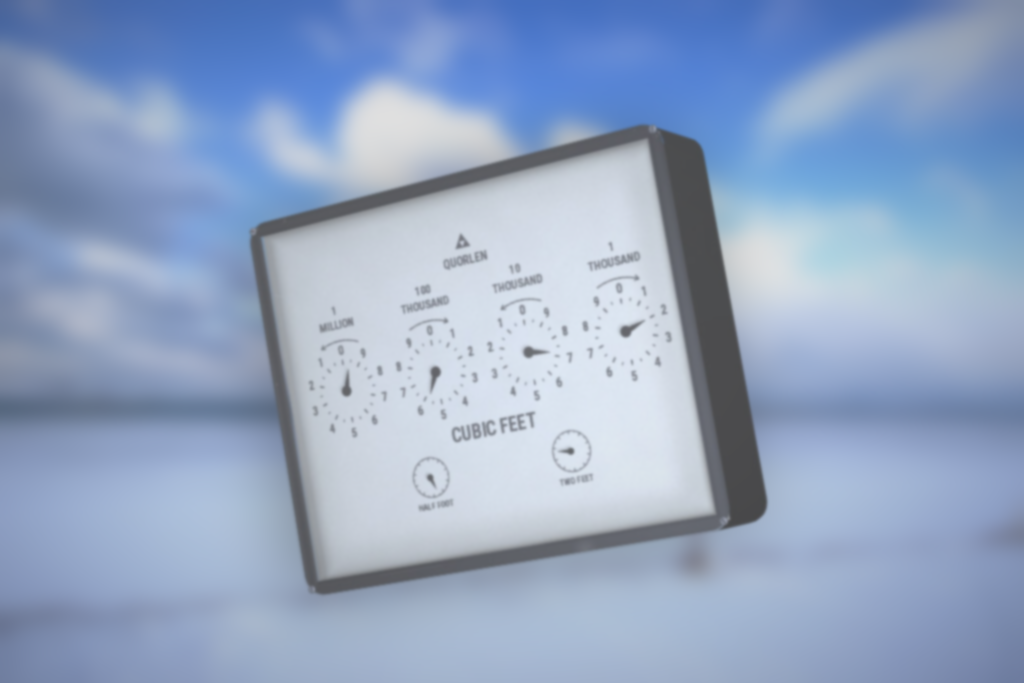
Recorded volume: ft³ 957200
